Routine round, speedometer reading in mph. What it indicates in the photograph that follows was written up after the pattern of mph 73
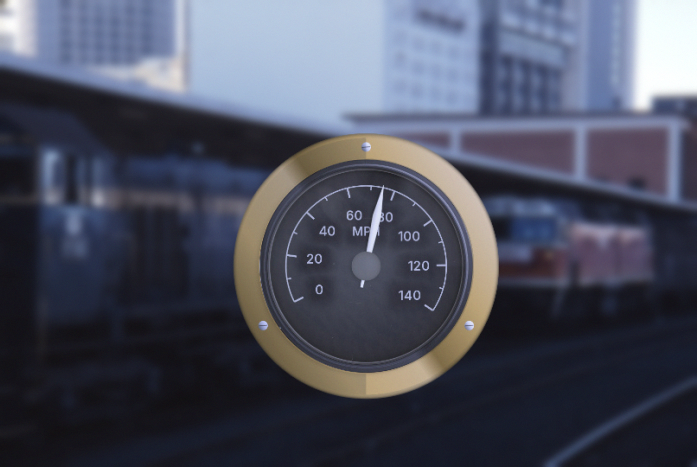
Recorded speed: mph 75
